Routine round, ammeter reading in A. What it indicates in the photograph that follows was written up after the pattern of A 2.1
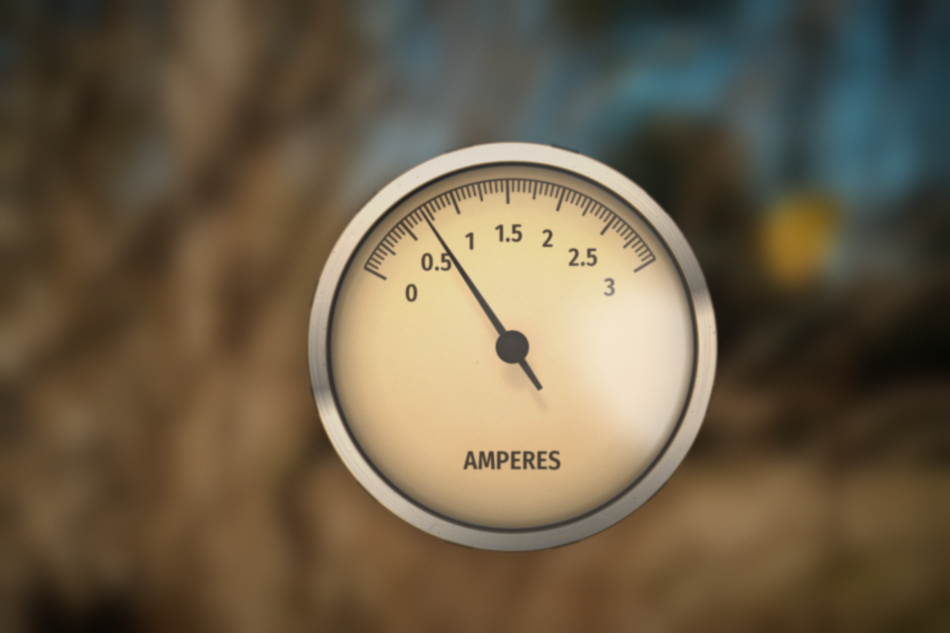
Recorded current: A 0.7
